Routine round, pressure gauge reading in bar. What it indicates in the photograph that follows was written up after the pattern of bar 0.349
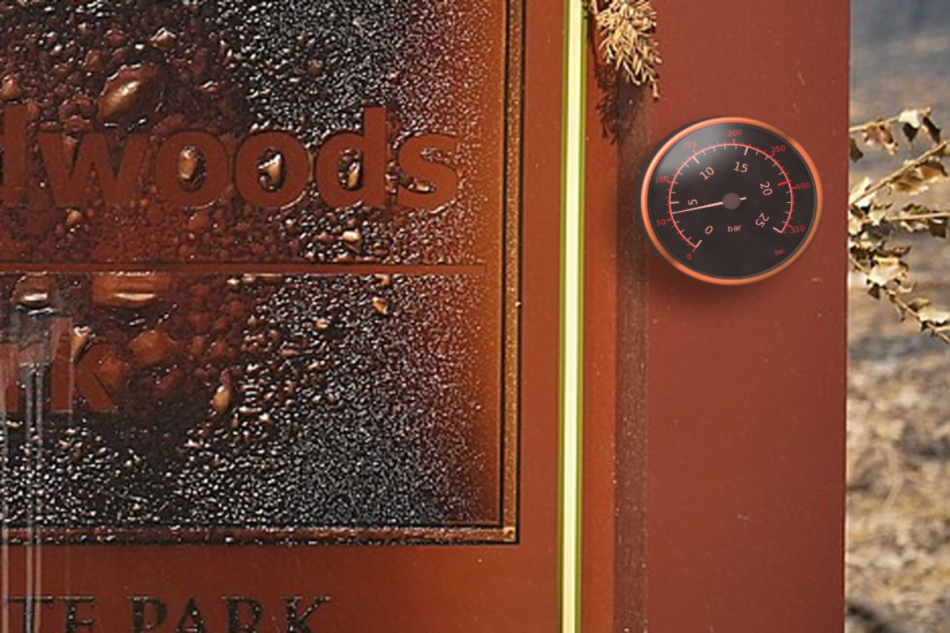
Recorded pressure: bar 4
